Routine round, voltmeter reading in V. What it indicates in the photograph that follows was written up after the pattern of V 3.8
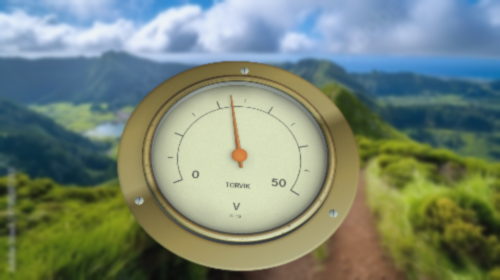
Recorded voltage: V 22.5
